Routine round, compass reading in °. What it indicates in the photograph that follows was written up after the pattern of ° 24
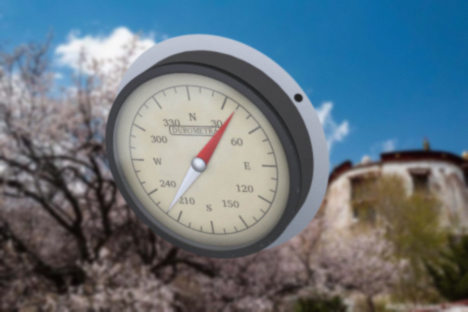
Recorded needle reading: ° 40
